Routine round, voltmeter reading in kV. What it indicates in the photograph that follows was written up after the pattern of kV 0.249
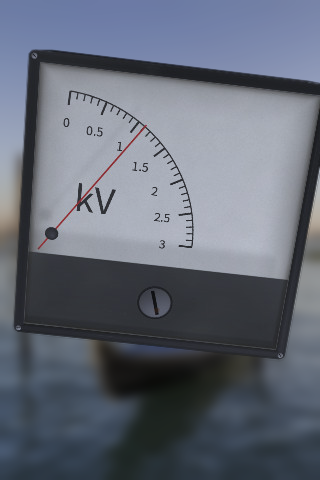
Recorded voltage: kV 1.1
